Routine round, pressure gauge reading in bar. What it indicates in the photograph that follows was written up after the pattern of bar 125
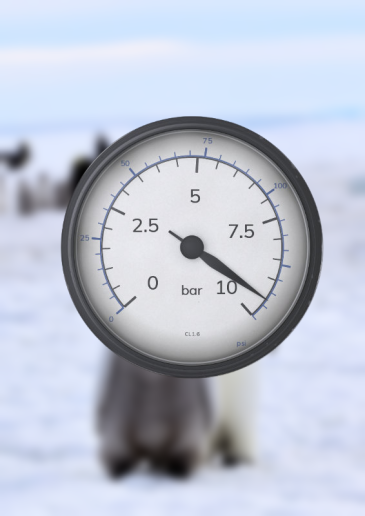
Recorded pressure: bar 9.5
